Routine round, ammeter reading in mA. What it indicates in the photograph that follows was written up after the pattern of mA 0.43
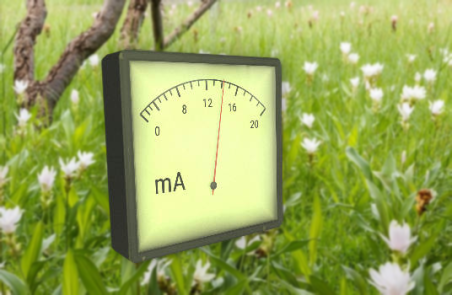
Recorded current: mA 14
